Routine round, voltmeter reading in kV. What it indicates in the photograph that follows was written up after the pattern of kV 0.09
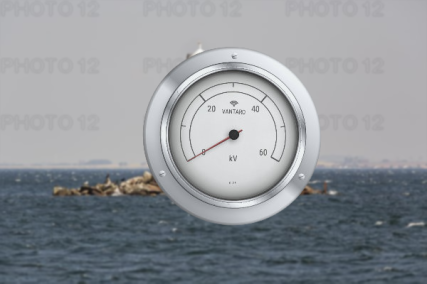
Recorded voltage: kV 0
